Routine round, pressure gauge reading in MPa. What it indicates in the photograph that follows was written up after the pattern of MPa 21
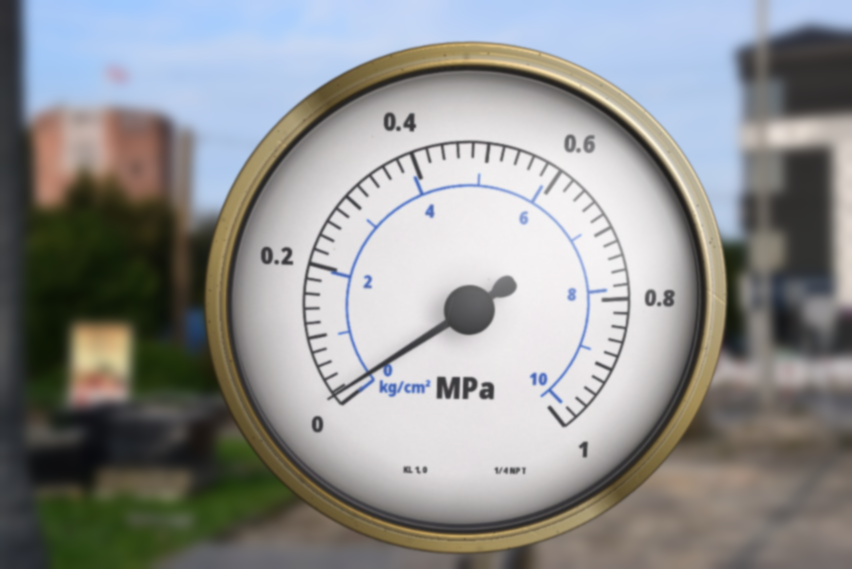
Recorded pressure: MPa 0.02
